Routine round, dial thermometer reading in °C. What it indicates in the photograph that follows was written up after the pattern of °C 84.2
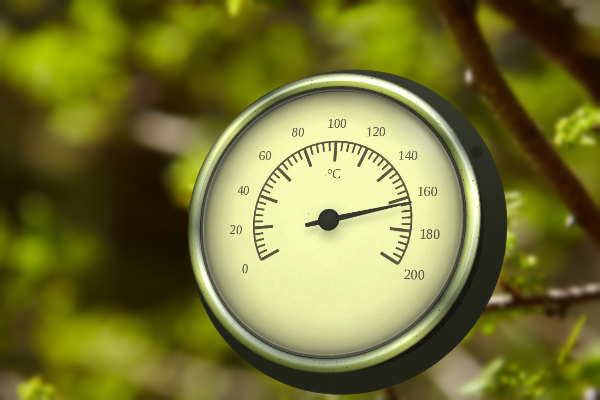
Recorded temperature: °C 164
